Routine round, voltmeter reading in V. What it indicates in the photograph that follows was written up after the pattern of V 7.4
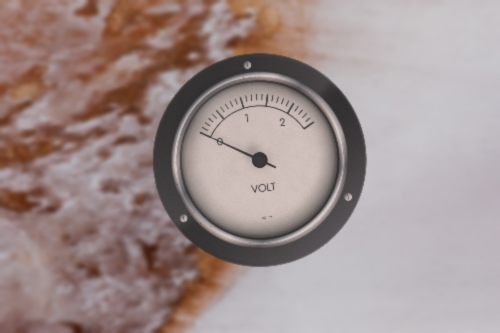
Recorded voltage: V 0
